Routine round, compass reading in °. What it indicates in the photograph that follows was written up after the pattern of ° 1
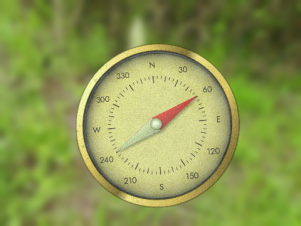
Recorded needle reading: ° 60
